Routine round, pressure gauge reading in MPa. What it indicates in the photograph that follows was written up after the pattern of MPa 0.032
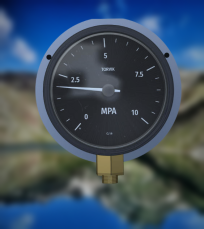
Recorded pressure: MPa 2
